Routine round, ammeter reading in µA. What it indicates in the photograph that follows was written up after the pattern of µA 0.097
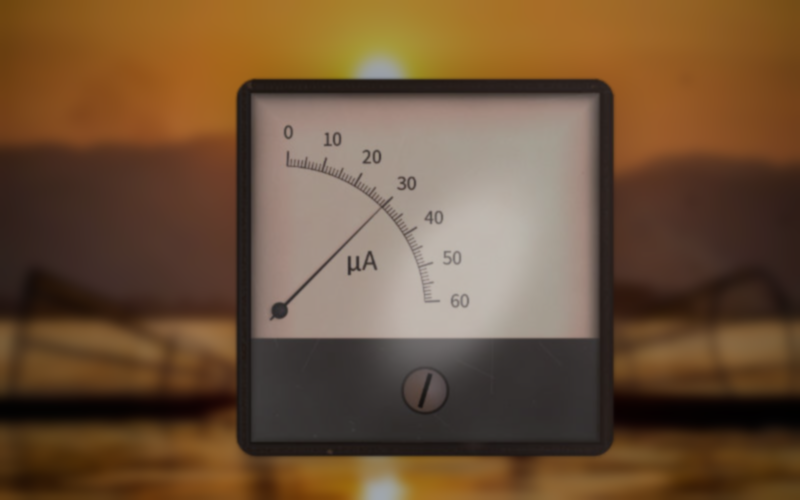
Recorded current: µA 30
